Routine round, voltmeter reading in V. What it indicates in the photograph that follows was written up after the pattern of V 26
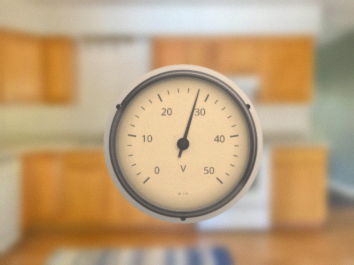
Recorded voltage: V 28
